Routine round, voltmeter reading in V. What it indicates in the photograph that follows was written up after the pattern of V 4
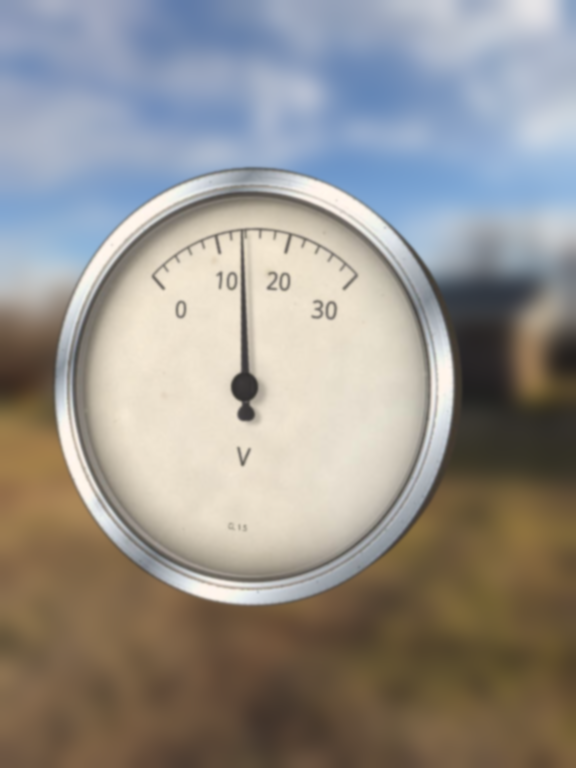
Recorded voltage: V 14
